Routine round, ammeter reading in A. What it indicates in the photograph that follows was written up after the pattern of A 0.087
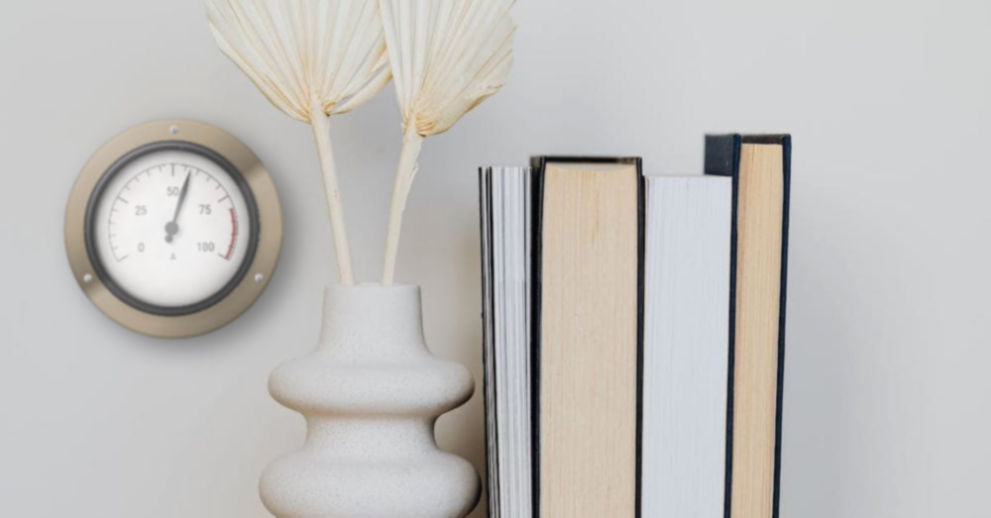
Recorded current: A 57.5
